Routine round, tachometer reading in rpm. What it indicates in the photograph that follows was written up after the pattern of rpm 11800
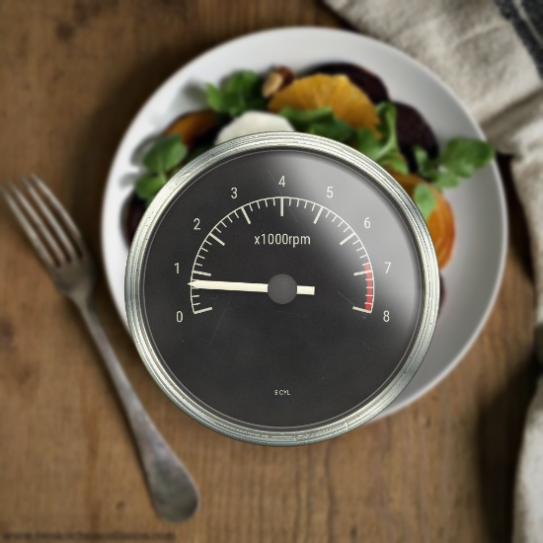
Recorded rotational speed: rpm 700
